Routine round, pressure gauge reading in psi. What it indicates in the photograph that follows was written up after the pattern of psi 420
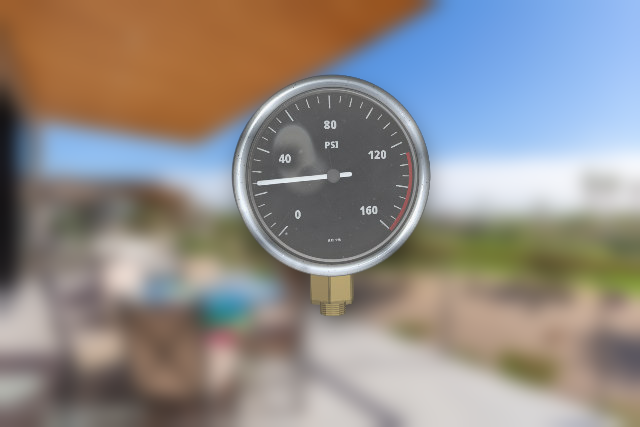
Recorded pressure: psi 25
